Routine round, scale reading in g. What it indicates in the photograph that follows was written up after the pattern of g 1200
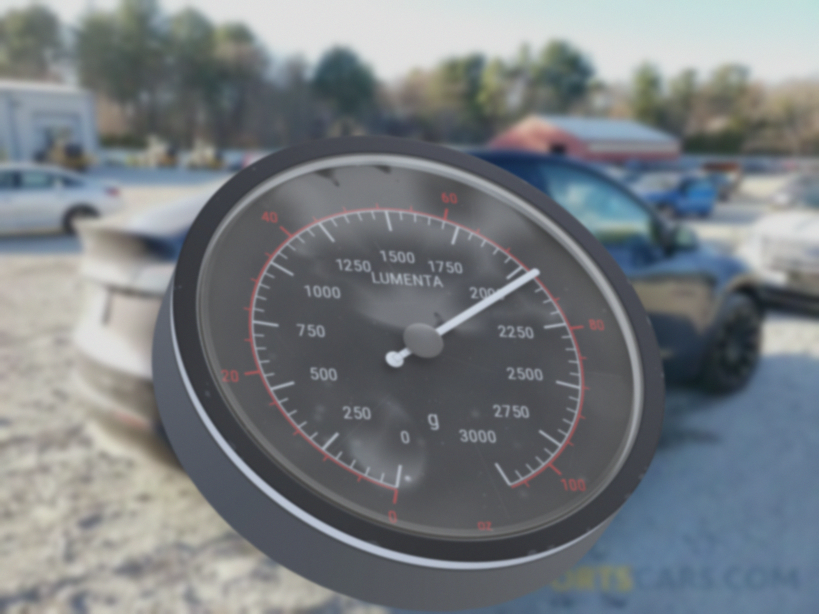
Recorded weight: g 2050
